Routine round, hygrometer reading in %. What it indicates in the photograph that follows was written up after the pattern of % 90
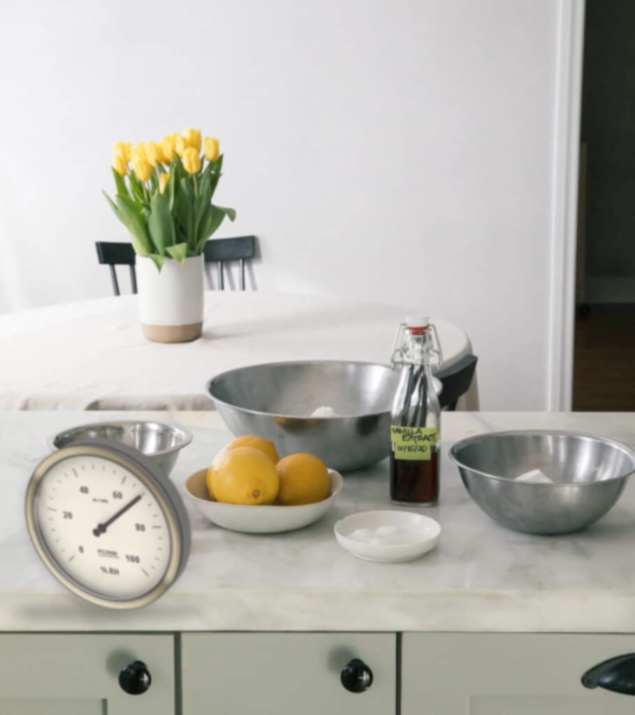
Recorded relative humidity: % 68
